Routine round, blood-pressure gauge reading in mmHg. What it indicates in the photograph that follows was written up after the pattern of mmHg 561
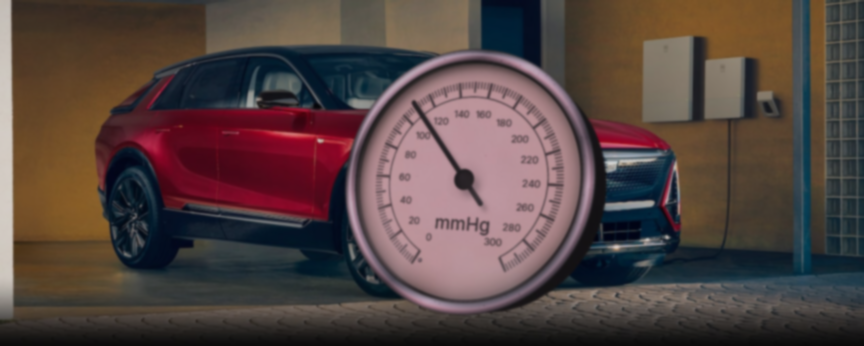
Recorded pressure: mmHg 110
